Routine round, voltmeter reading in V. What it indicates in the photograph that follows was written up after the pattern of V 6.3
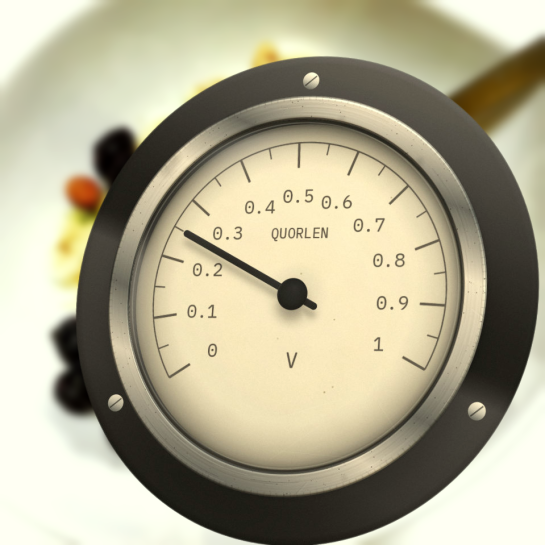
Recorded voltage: V 0.25
